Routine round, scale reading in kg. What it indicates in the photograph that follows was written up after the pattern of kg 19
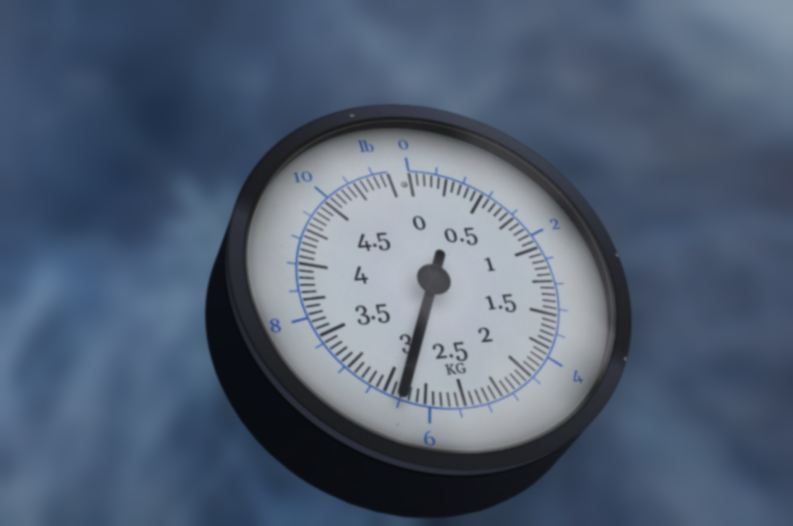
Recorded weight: kg 2.9
